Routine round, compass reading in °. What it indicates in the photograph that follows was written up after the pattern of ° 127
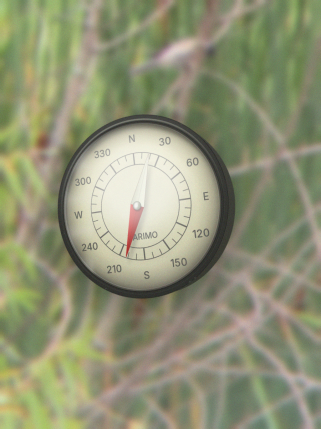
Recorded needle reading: ° 200
